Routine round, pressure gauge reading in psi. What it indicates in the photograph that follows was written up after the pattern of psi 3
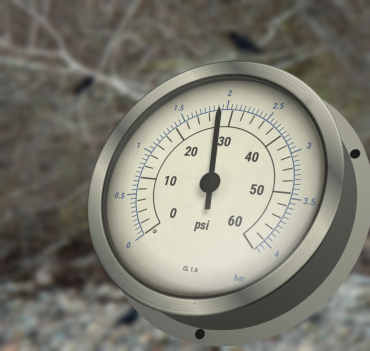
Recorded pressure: psi 28
